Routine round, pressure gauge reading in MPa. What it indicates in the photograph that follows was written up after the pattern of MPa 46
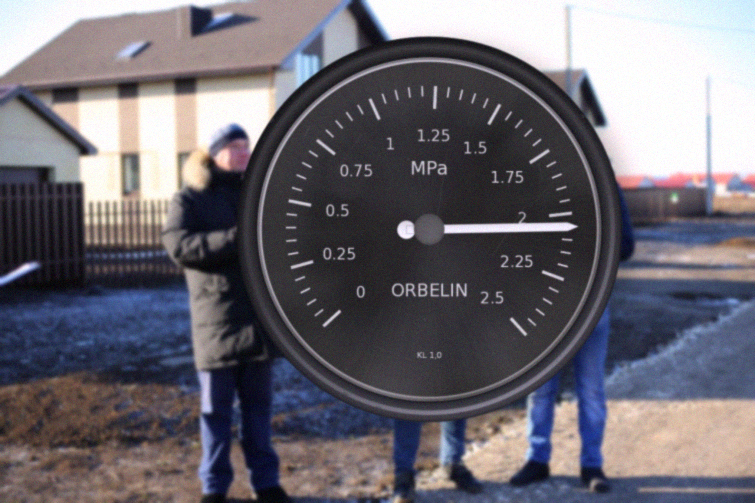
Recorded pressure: MPa 2.05
